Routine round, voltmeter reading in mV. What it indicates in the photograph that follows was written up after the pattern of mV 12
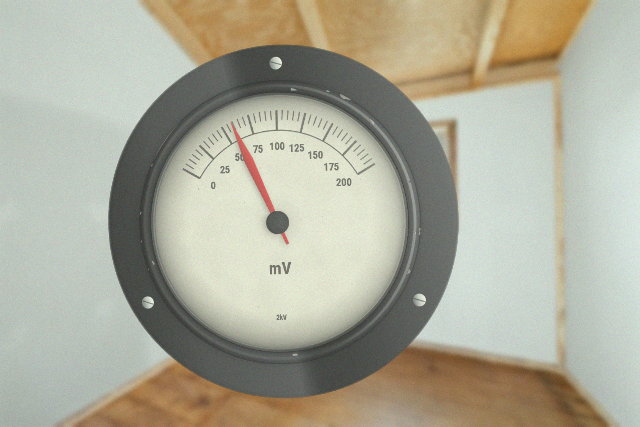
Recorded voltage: mV 60
